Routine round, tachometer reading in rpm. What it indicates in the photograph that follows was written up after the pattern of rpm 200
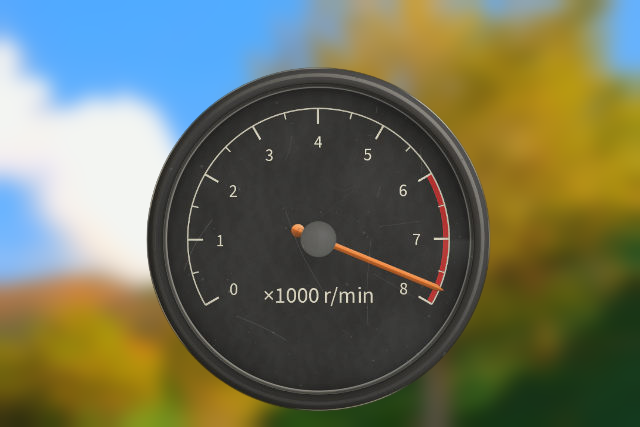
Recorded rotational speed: rpm 7750
